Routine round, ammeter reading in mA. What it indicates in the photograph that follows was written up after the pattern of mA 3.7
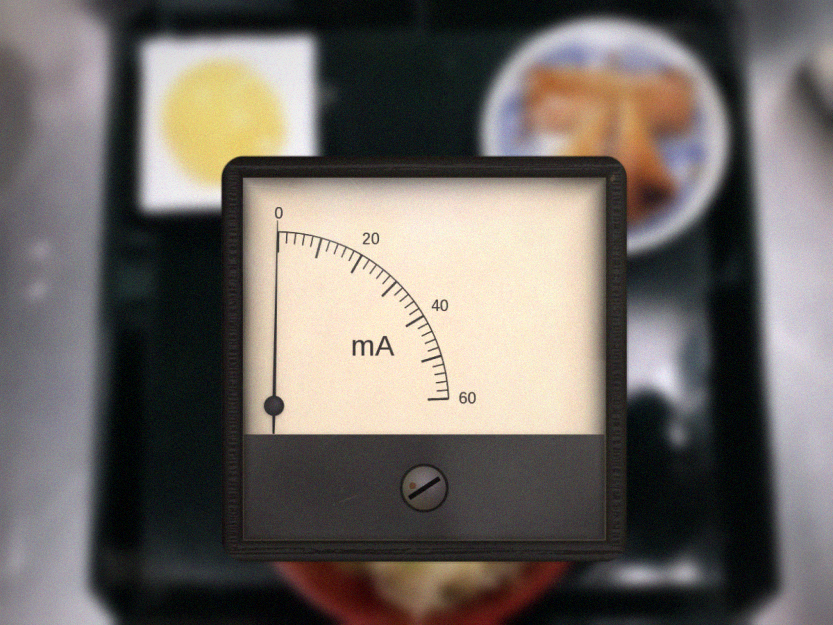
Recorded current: mA 0
